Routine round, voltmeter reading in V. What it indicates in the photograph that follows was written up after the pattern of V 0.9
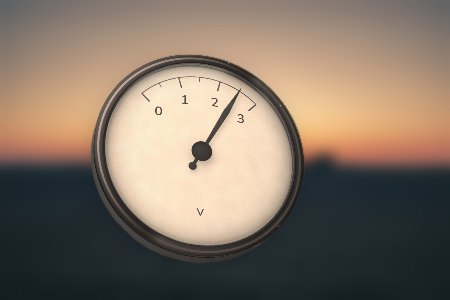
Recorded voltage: V 2.5
